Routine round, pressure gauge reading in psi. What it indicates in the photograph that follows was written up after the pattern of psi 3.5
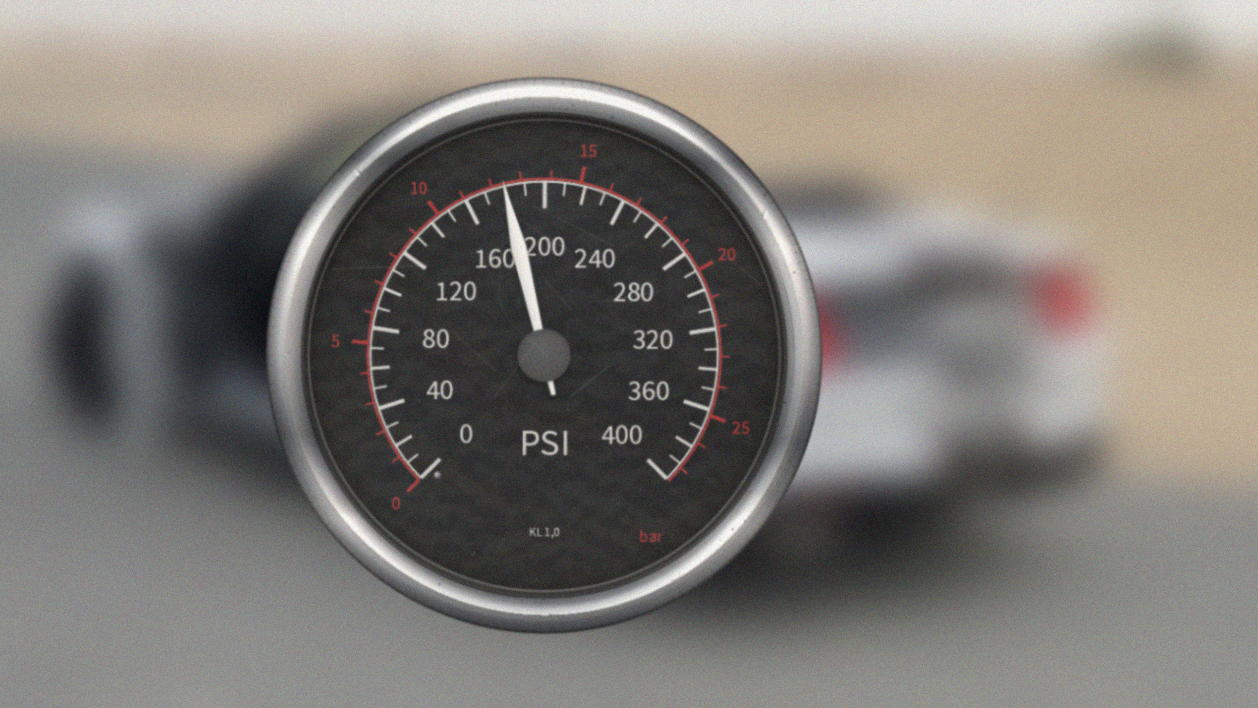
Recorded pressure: psi 180
